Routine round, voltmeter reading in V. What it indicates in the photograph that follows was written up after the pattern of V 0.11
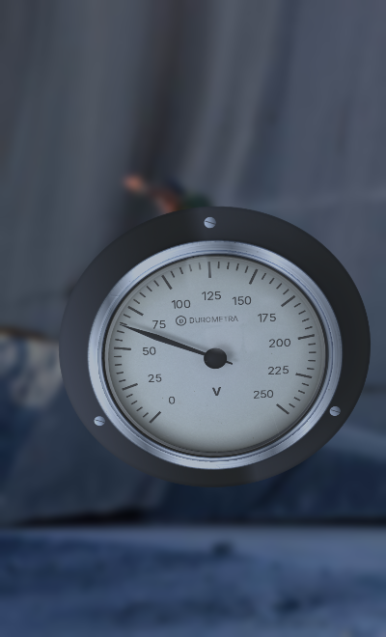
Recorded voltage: V 65
